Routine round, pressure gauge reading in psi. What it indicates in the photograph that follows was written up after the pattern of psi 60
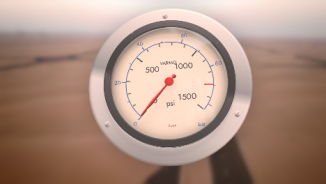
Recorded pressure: psi 0
